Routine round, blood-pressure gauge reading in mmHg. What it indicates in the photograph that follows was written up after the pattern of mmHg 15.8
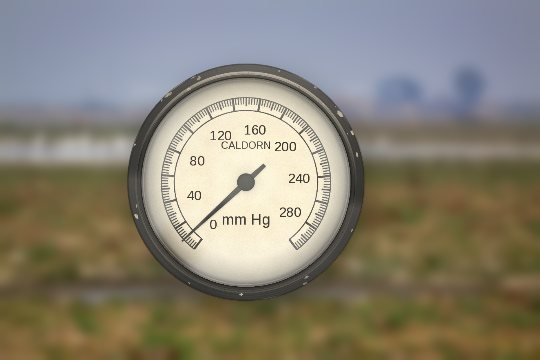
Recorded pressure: mmHg 10
